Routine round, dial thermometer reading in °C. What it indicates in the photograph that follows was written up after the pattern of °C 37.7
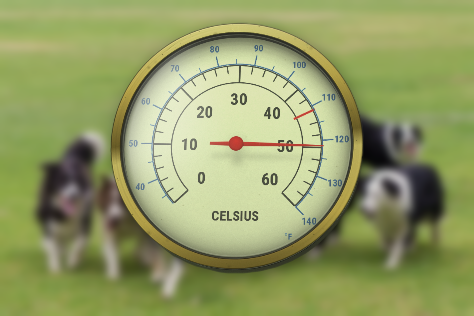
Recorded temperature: °C 50
